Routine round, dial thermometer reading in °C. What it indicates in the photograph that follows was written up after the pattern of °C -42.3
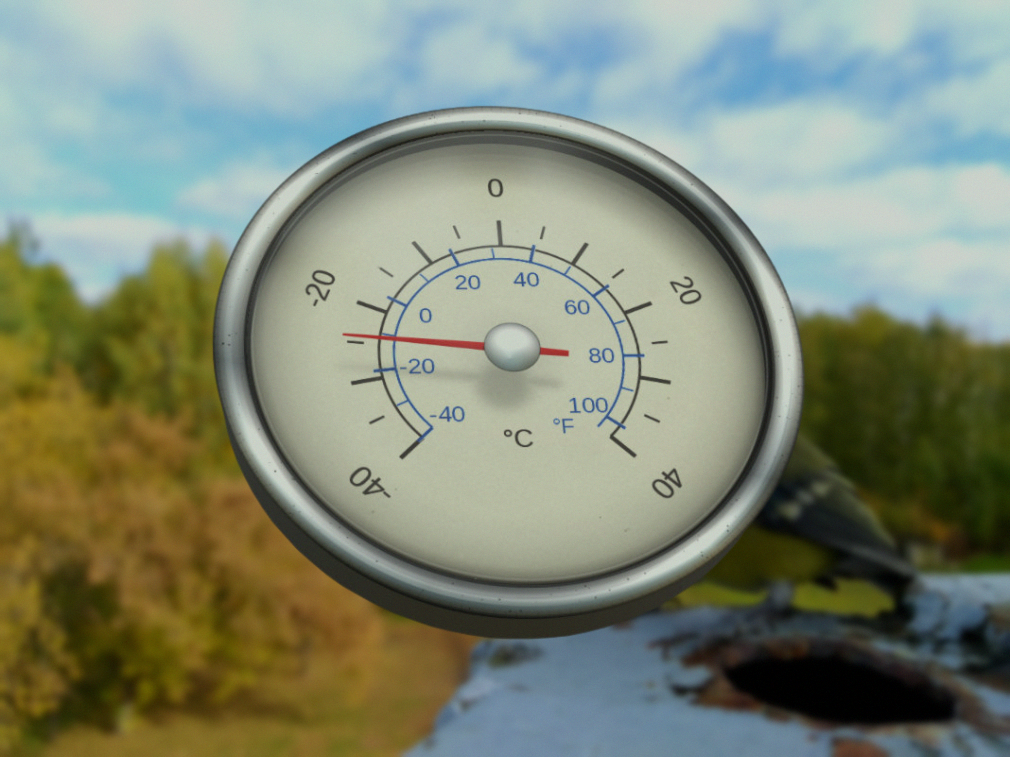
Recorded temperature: °C -25
